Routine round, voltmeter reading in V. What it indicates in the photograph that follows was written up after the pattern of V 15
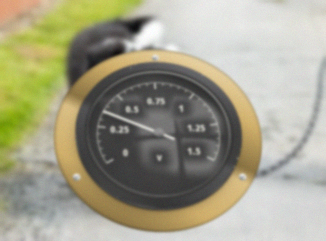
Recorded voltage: V 0.35
